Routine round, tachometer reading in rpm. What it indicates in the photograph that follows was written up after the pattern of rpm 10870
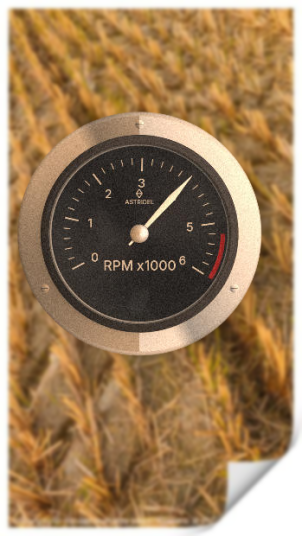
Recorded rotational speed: rpm 4000
